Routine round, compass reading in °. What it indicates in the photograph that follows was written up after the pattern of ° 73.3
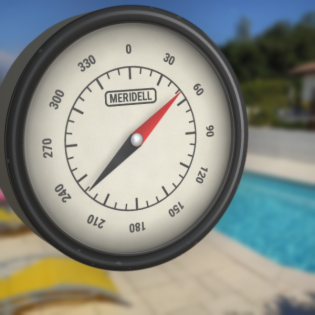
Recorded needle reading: ° 50
